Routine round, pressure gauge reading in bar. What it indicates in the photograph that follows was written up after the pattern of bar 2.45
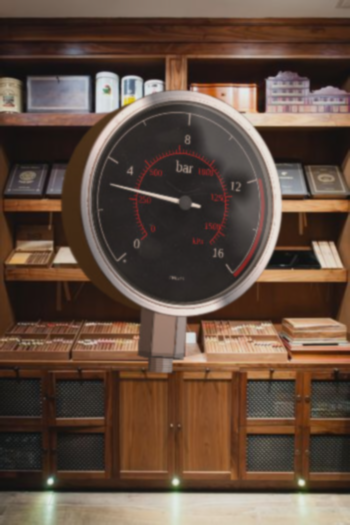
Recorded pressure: bar 3
